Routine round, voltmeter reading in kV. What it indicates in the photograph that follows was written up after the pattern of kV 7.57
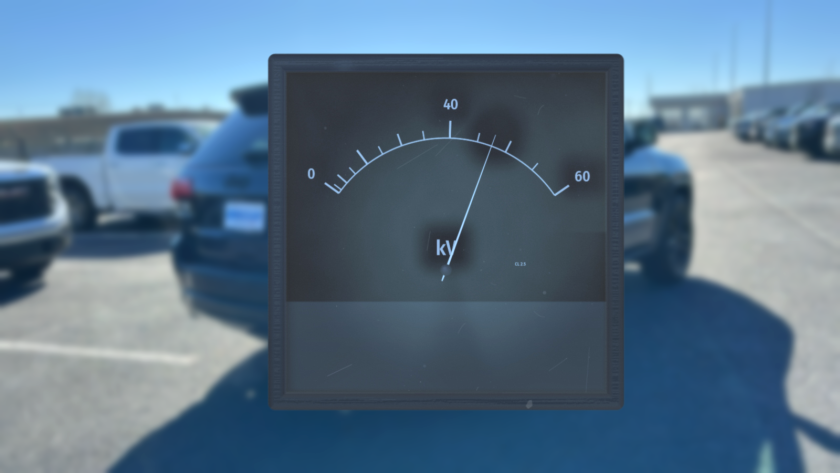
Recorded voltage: kV 47.5
